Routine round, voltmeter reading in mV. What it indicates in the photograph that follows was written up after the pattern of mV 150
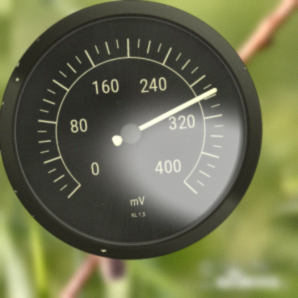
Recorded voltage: mV 295
